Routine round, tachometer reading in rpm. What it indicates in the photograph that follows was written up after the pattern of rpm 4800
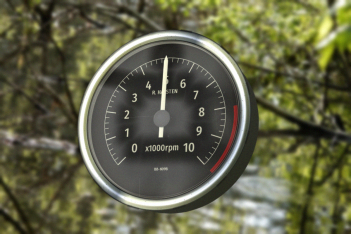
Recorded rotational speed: rpm 5000
